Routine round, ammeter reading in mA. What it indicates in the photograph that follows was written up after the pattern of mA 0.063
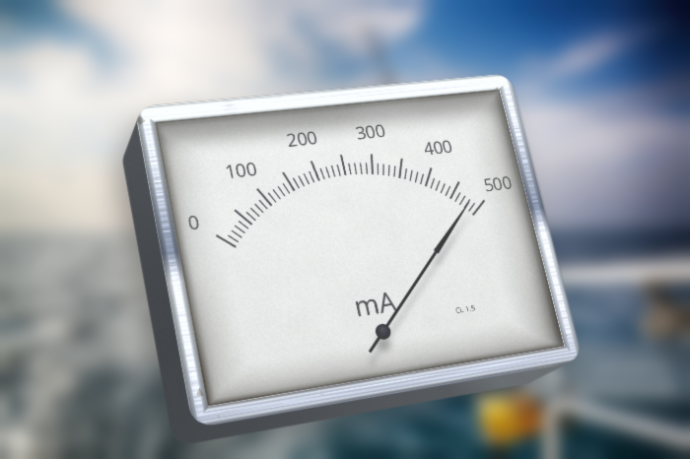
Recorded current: mA 480
